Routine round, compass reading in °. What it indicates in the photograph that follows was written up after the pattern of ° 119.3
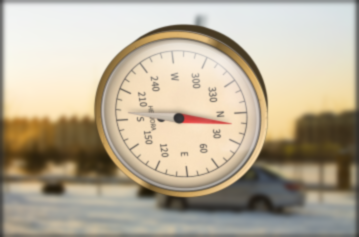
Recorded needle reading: ° 10
